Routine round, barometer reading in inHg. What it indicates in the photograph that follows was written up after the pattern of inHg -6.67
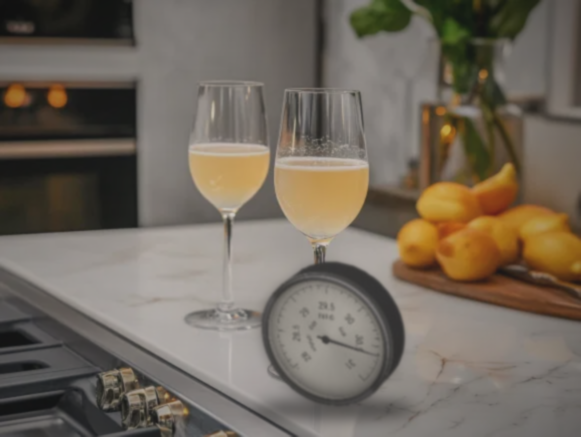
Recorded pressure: inHg 30.6
